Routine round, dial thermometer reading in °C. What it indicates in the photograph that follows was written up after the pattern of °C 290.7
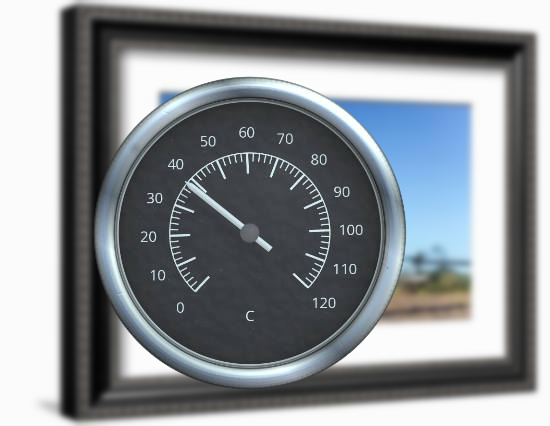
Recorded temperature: °C 38
